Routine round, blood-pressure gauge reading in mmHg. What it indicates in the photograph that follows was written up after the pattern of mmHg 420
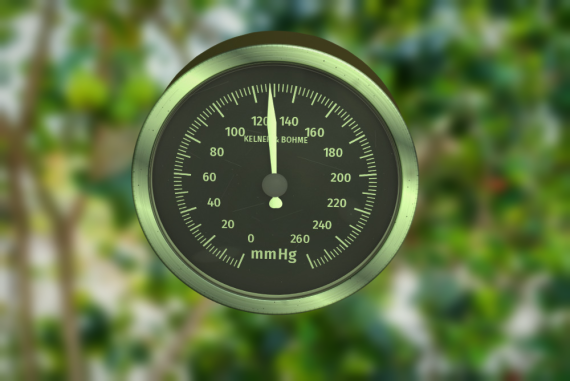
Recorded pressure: mmHg 128
